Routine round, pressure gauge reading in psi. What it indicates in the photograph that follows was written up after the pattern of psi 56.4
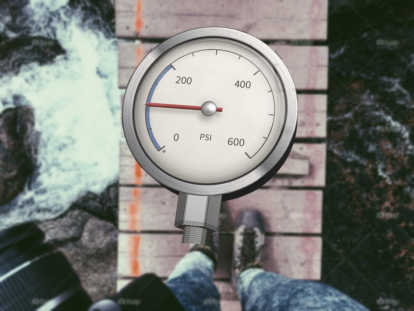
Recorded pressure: psi 100
